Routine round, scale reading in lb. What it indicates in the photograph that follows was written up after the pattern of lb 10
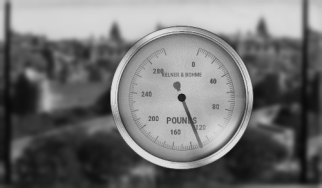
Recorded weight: lb 130
